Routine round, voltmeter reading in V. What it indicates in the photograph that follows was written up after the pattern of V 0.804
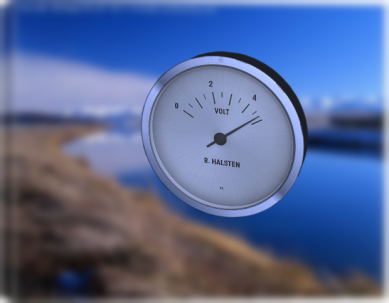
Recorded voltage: V 4.75
